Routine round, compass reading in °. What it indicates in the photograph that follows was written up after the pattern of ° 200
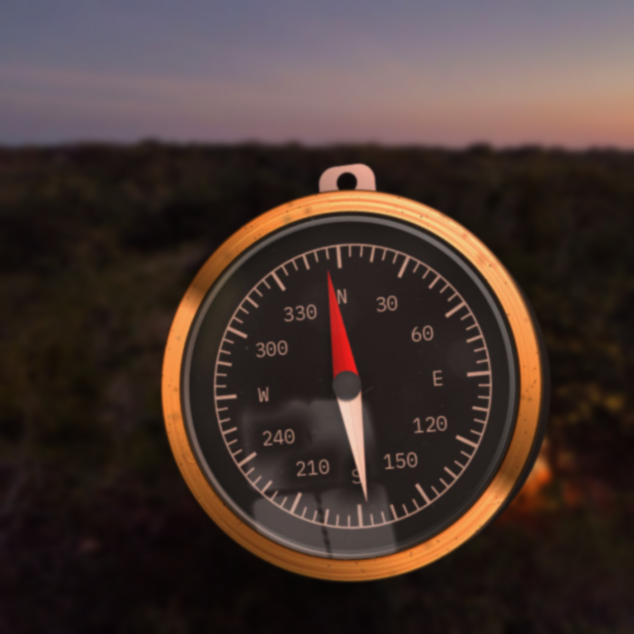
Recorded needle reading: ° 355
